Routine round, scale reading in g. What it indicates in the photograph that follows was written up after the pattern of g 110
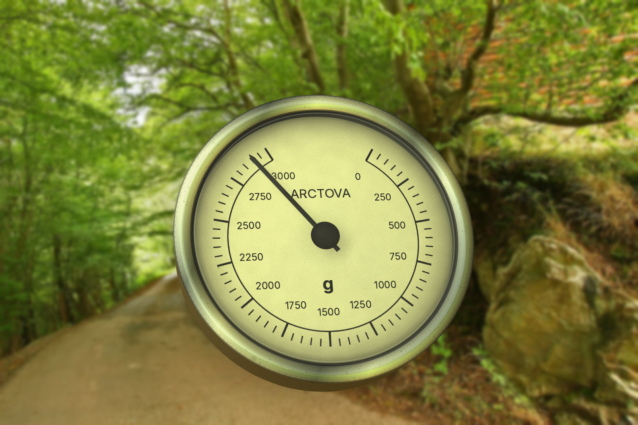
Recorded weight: g 2900
